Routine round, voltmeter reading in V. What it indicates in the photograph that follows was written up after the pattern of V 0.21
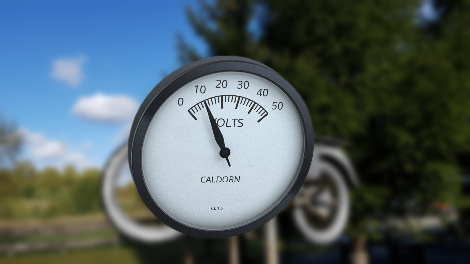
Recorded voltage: V 10
